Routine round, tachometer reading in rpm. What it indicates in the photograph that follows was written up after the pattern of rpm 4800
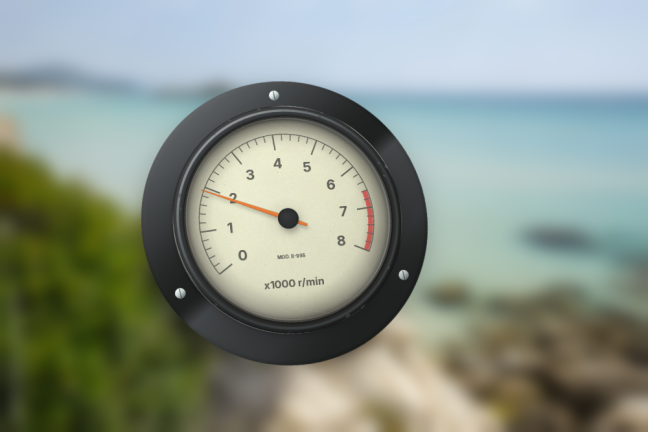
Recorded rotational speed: rpm 1900
